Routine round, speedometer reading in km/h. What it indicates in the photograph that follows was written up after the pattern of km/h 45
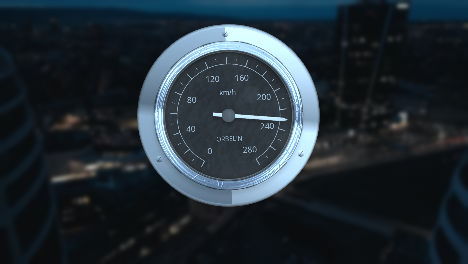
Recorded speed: km/h 230
